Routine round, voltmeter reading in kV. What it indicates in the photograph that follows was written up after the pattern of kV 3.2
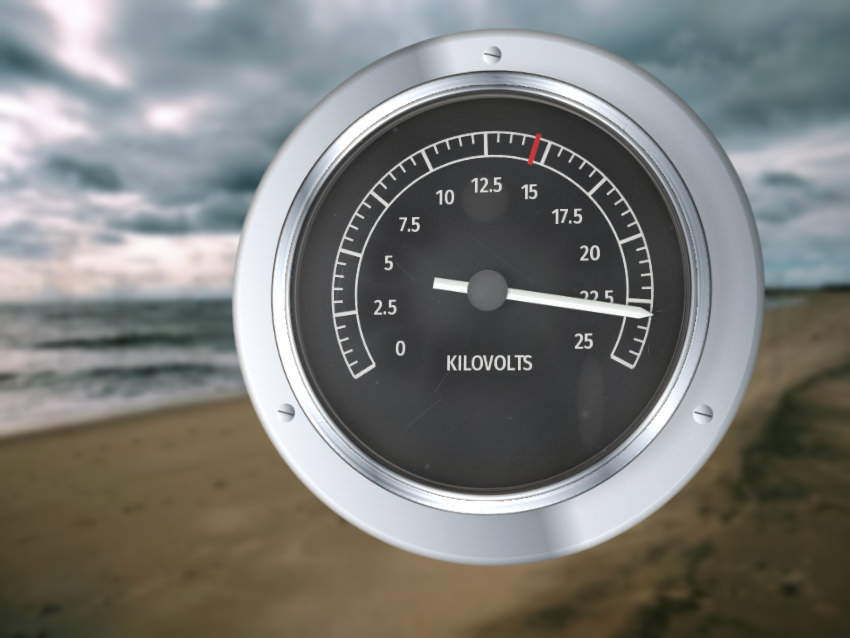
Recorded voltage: kV 23
